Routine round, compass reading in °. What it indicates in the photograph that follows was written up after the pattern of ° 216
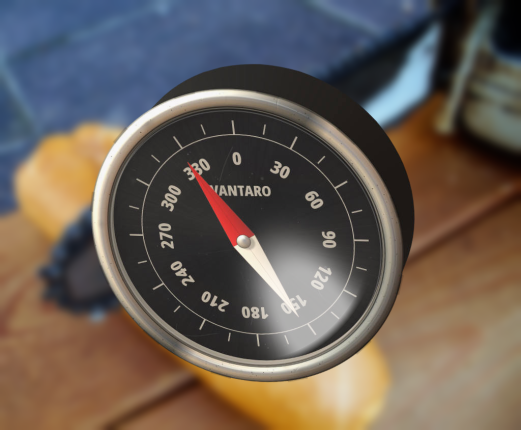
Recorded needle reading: ° 330
